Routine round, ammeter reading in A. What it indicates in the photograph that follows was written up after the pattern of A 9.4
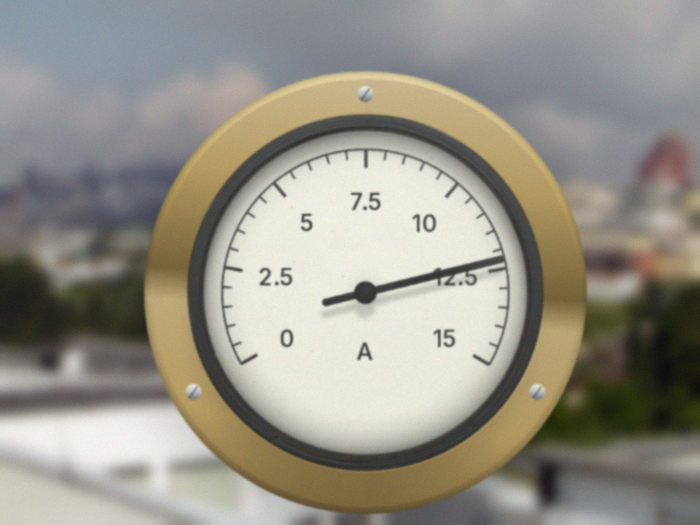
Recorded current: A 12.25
